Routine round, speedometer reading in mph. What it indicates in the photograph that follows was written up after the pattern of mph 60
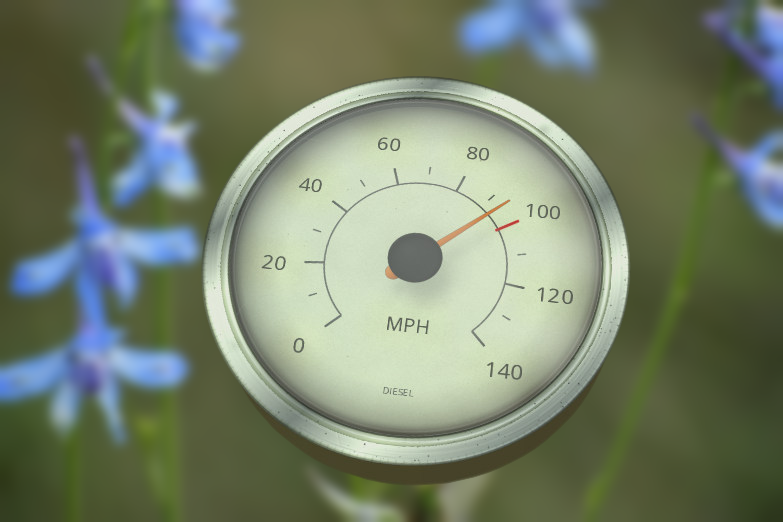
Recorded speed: mph 95
